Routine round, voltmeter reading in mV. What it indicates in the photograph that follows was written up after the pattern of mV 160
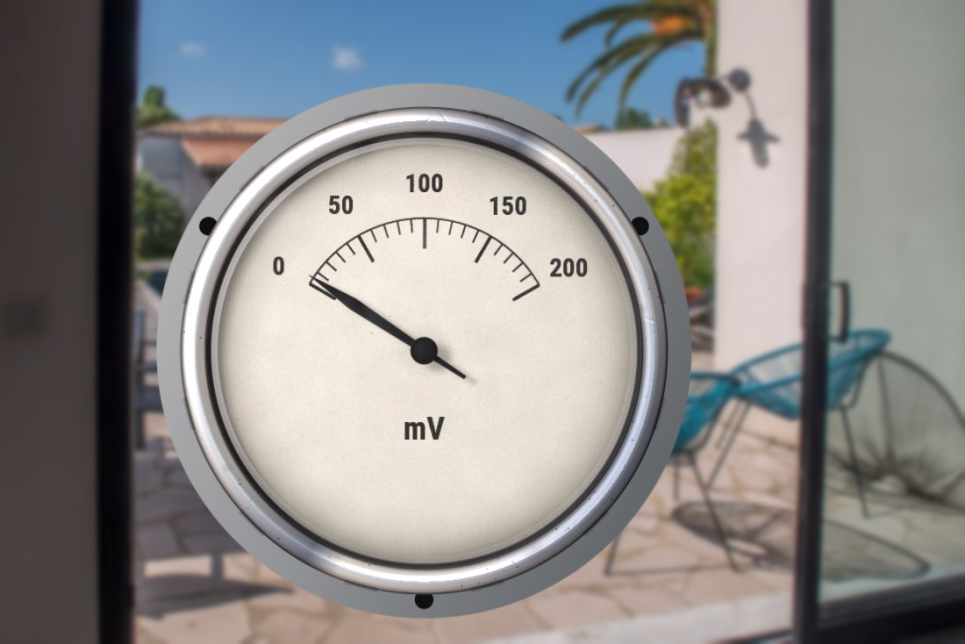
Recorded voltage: mV 5
